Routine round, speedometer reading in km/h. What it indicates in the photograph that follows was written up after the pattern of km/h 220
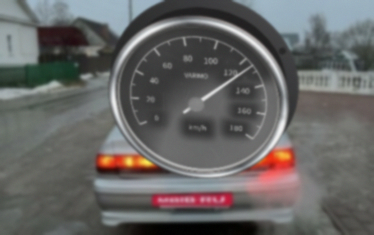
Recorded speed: km/h 125
